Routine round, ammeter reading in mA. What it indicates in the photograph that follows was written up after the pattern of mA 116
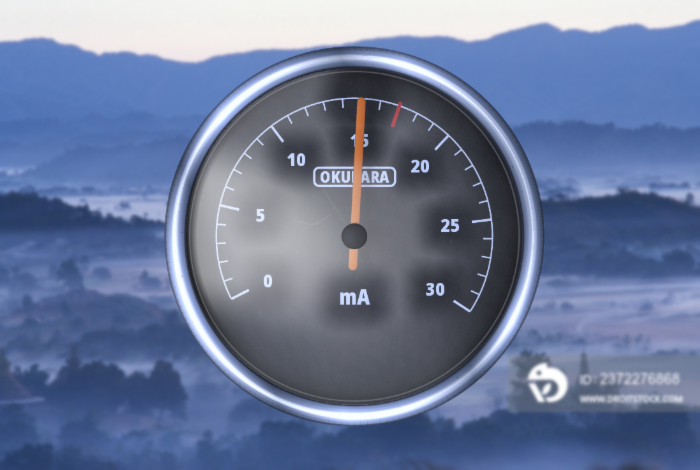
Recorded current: mA 15
